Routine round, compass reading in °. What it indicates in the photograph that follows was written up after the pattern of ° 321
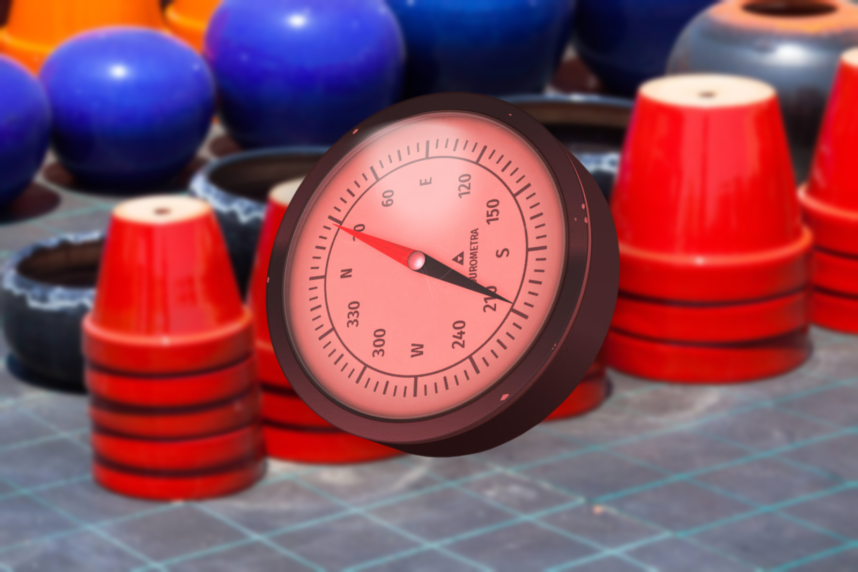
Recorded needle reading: ° 27.5
